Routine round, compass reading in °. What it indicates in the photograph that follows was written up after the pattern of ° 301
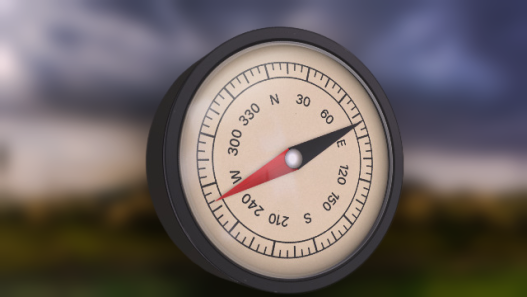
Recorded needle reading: ° 260
